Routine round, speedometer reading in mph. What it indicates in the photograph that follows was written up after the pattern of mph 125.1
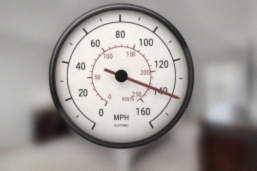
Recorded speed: mph 140
